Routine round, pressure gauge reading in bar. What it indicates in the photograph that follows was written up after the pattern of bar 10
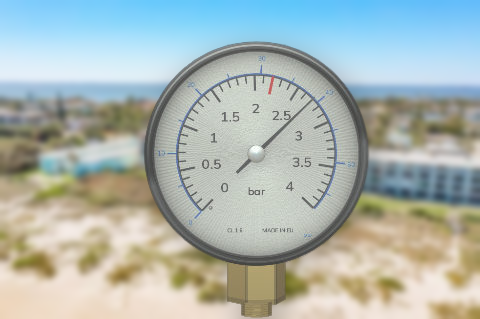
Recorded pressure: bar 2.7
